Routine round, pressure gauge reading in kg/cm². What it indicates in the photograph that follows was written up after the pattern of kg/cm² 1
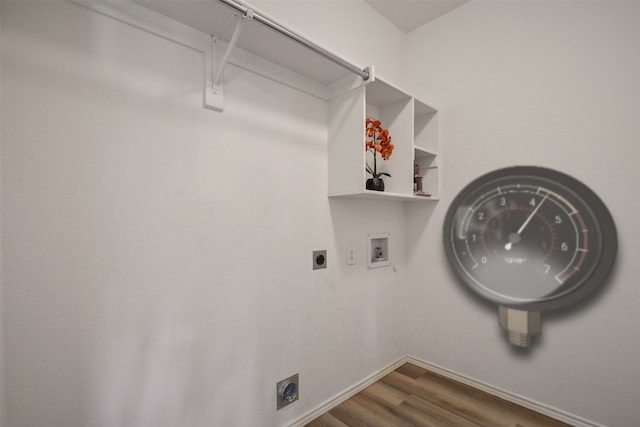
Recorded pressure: kg/cm² 4.25
